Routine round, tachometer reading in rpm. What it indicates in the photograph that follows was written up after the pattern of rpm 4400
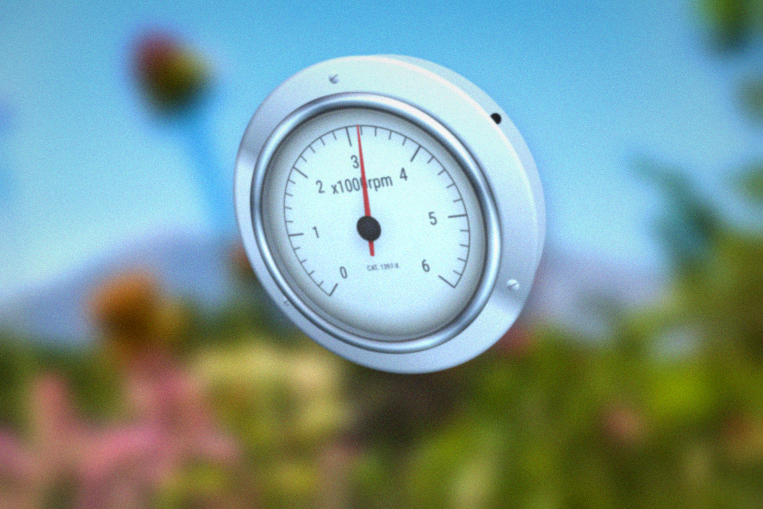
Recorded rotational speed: rpm 3200
